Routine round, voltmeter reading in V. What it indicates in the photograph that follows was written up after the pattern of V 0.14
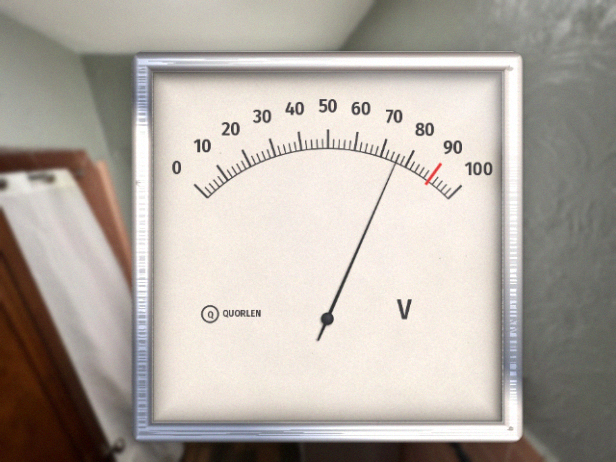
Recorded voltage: V 76
